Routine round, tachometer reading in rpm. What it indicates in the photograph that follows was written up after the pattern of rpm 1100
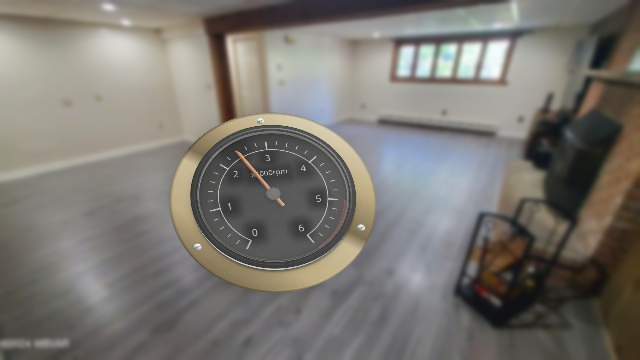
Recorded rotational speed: rpm 2400
